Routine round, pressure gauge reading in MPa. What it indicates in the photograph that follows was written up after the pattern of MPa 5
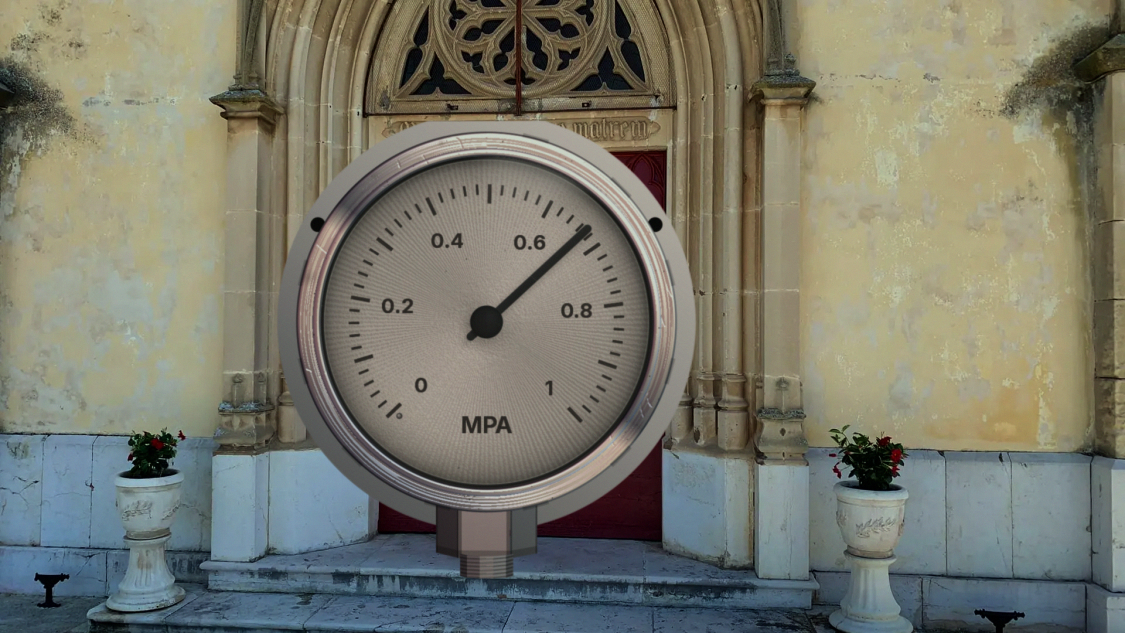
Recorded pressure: MPa 0.67
